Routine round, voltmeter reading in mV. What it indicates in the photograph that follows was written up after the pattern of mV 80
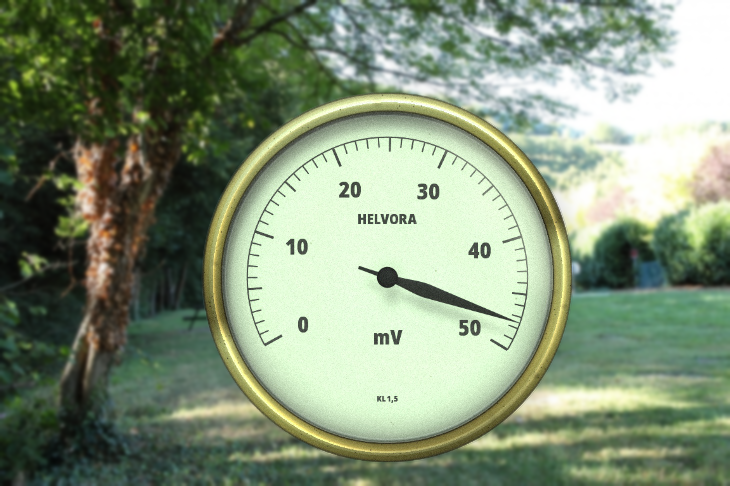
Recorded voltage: mV 47.5
